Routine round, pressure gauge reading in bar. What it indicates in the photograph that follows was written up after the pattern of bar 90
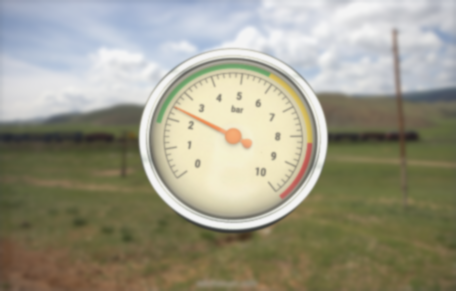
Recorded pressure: bar 2.4
